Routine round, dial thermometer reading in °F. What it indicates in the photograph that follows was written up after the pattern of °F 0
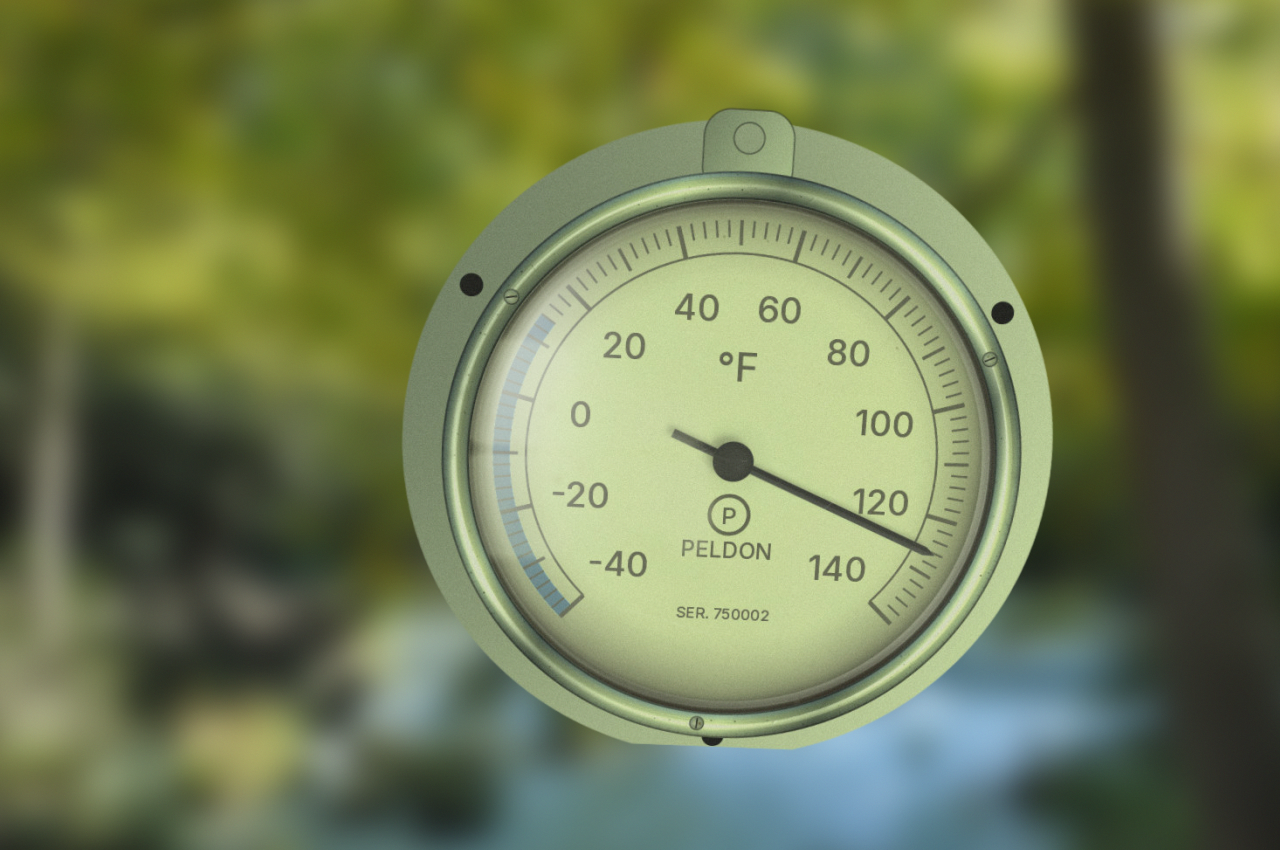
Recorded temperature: °F 126
